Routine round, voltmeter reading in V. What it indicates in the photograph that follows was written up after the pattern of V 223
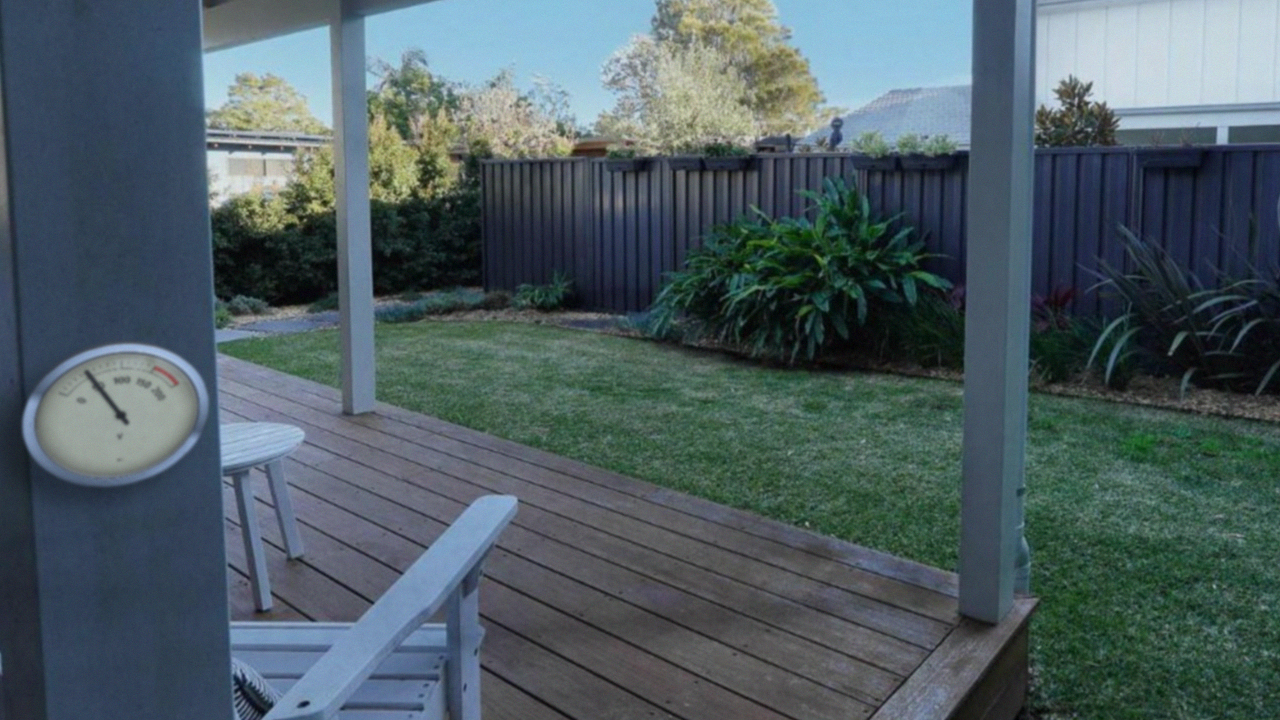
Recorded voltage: V 50
